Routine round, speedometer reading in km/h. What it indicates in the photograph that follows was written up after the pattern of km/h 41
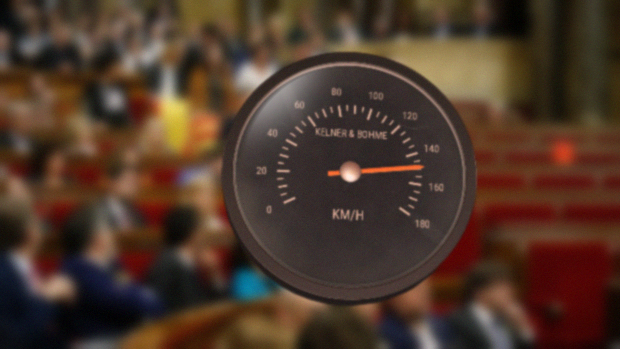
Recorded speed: km/h 150
